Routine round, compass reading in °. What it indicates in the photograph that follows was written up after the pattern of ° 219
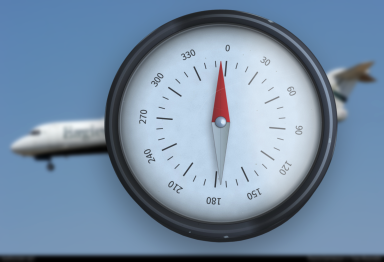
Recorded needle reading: ° 355
